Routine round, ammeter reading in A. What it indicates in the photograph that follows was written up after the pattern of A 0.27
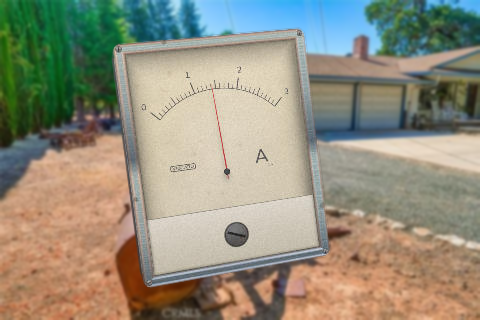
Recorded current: A 1.4
